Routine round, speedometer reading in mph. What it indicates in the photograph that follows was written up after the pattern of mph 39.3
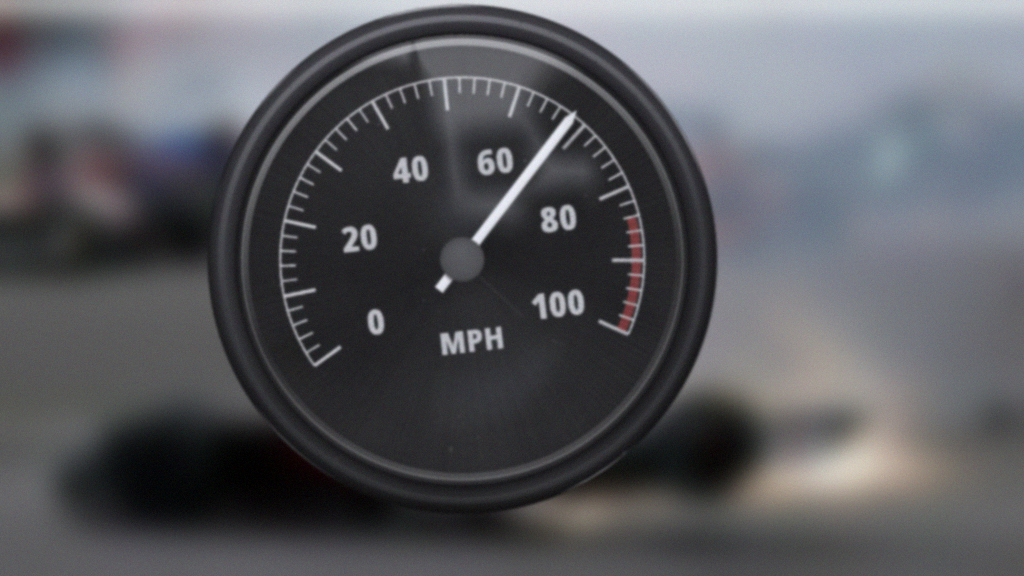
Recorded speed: mph 68
